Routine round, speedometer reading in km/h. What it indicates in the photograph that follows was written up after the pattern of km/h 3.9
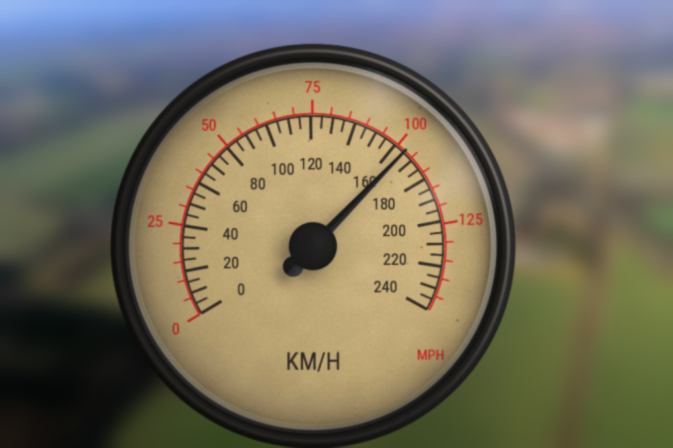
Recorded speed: km/h 165
